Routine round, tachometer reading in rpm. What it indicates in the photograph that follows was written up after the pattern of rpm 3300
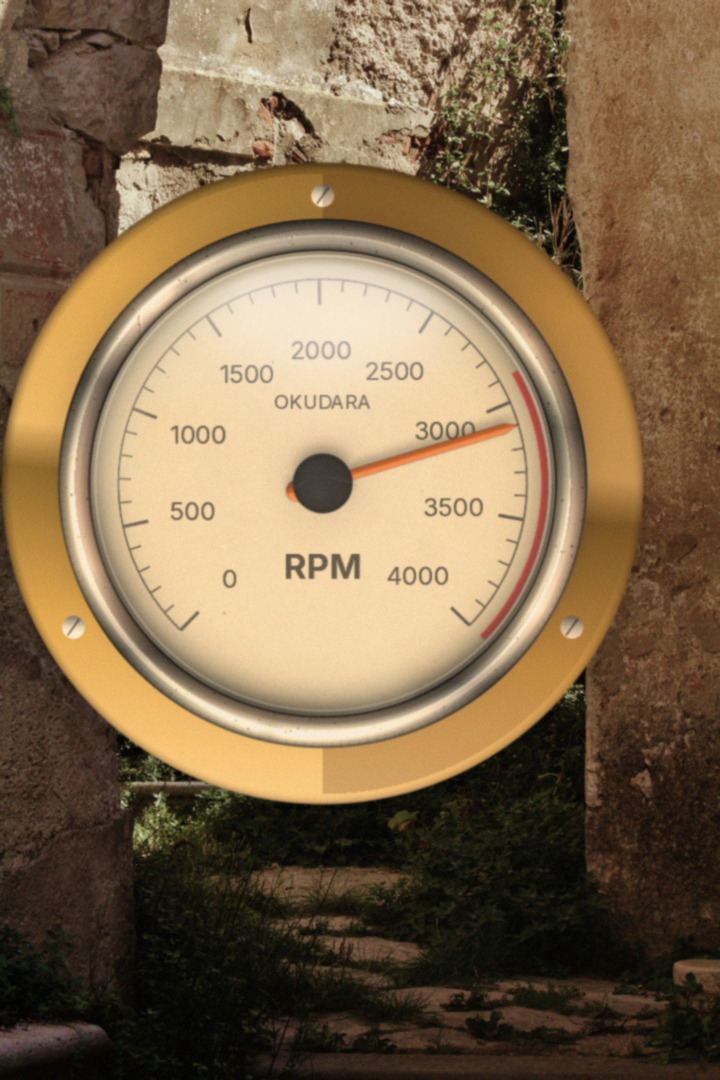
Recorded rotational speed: rpm 3100
